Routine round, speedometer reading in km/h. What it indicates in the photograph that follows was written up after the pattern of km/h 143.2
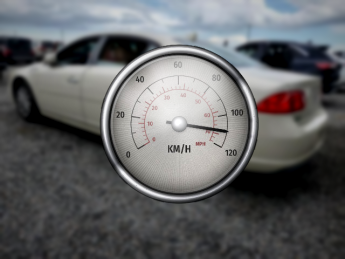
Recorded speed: km/h 110
